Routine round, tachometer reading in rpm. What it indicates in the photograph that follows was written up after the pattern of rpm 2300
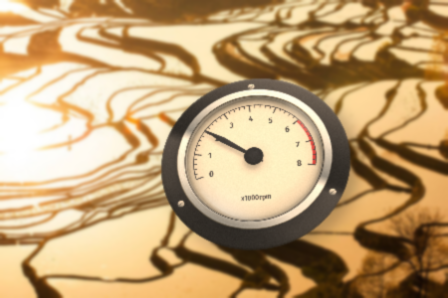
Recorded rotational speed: rpm 2000
